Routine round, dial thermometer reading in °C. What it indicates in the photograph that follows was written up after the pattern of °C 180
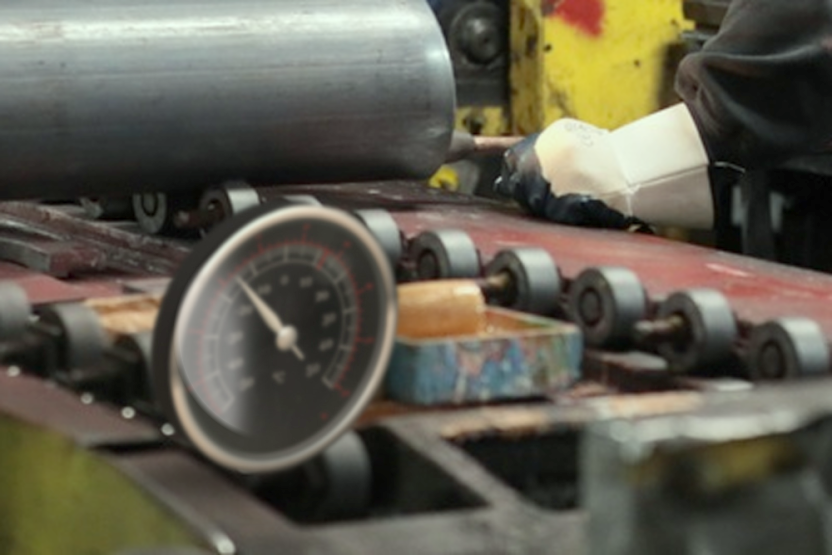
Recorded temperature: °C -15
